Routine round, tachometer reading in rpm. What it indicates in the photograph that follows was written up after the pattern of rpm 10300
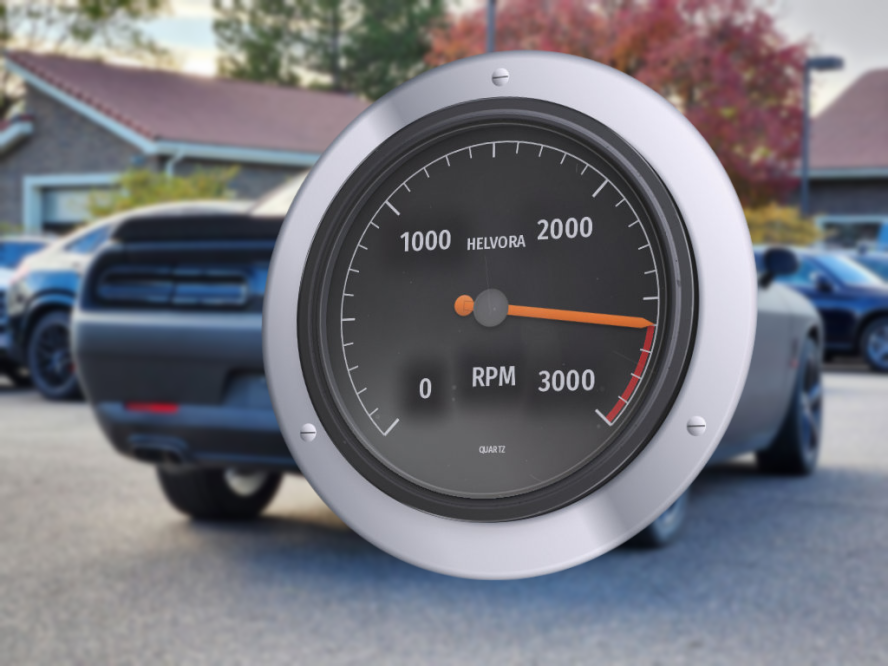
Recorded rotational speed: rpm 2600
